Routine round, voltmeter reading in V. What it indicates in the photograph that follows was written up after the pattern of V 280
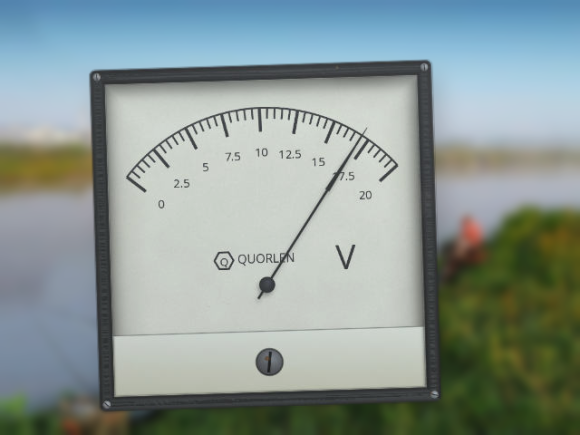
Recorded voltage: V 17
